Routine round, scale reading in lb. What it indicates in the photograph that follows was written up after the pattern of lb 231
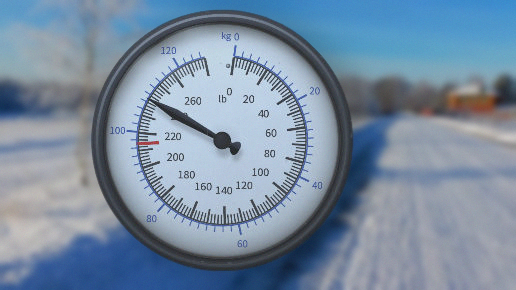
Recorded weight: lb 240
